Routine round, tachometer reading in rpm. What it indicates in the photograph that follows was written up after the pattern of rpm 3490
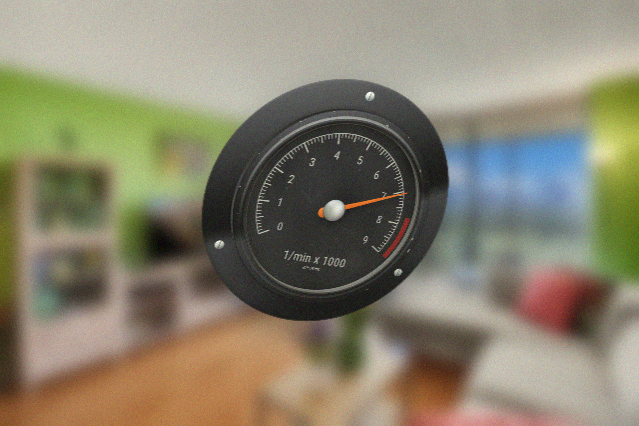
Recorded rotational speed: rpm 7000
